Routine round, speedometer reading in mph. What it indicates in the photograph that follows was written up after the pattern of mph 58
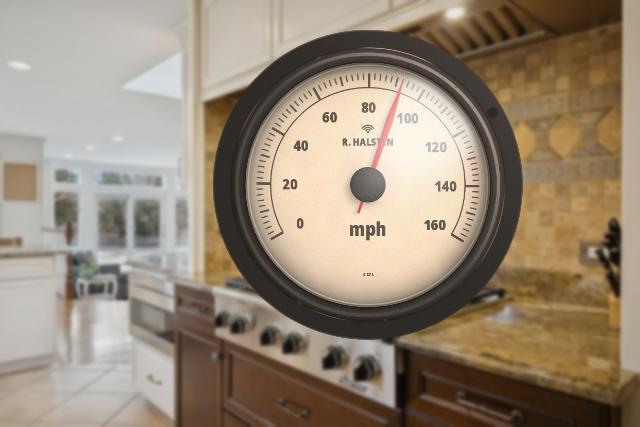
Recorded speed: mph 92
